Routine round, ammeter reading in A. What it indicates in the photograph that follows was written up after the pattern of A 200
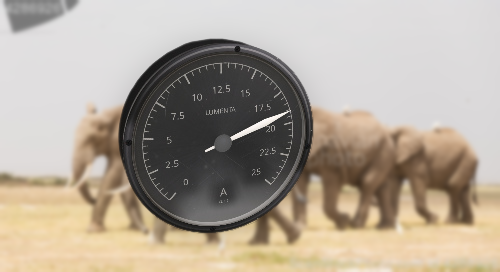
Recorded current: A 19
